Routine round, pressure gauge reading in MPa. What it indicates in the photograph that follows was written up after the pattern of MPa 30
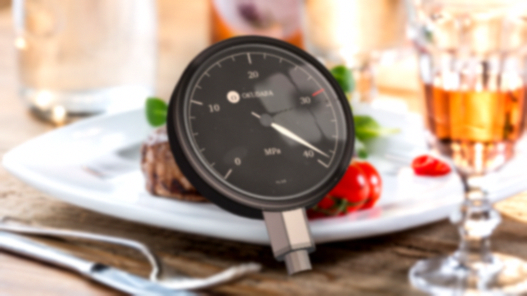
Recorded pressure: MPa 39
